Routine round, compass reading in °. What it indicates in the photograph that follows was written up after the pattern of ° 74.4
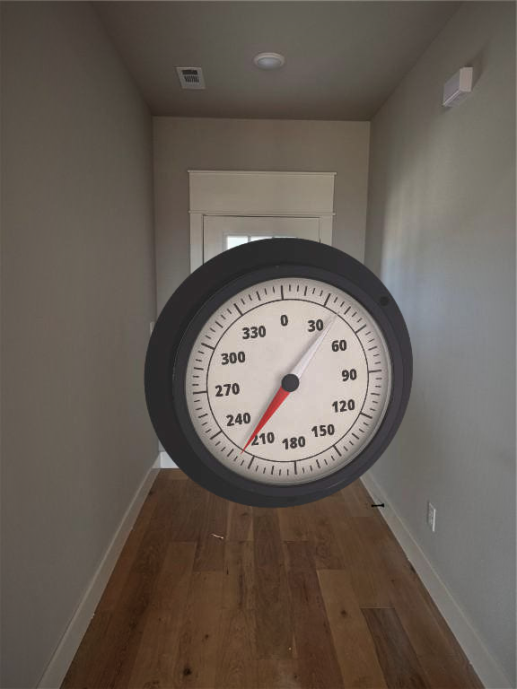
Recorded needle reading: ° 220
